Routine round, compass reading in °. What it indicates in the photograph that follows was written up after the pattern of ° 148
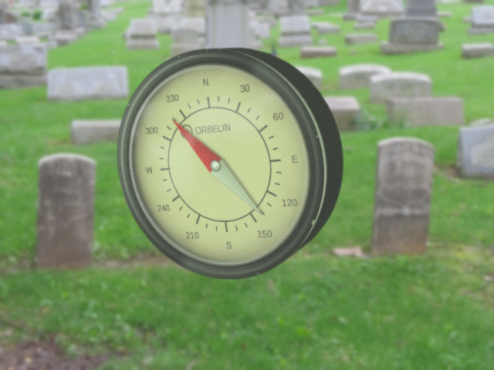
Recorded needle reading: ° 320
